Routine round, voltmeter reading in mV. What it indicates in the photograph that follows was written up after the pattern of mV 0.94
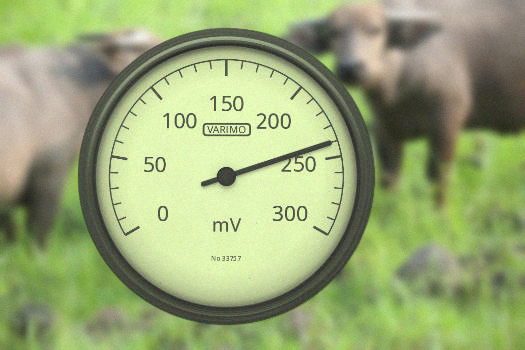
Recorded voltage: mV 240
